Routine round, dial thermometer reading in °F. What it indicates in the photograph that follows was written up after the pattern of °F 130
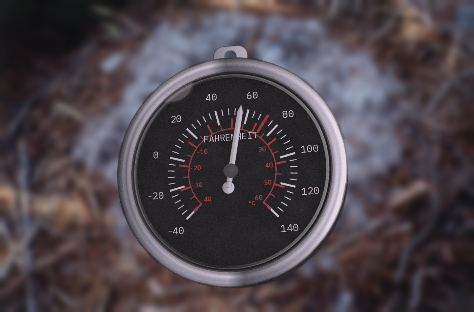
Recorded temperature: °F 56
